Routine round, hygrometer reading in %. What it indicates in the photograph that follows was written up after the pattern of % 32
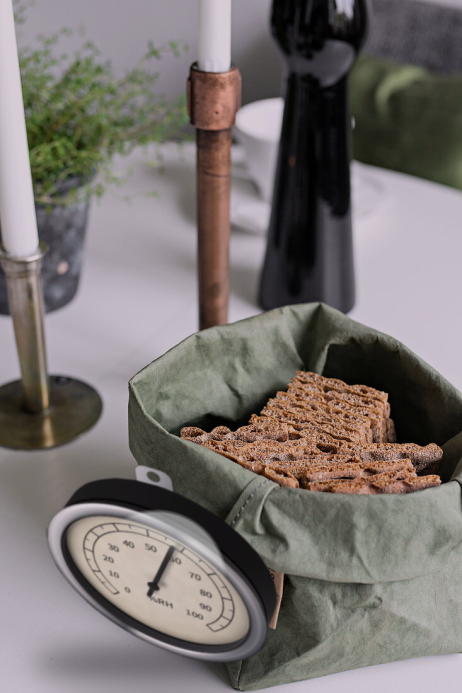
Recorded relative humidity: % 57.5
